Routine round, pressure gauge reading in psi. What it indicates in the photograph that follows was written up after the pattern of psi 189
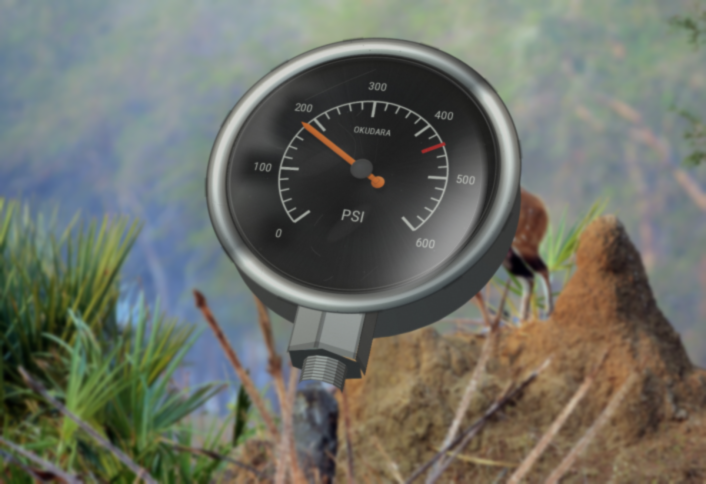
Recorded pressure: psi 180
